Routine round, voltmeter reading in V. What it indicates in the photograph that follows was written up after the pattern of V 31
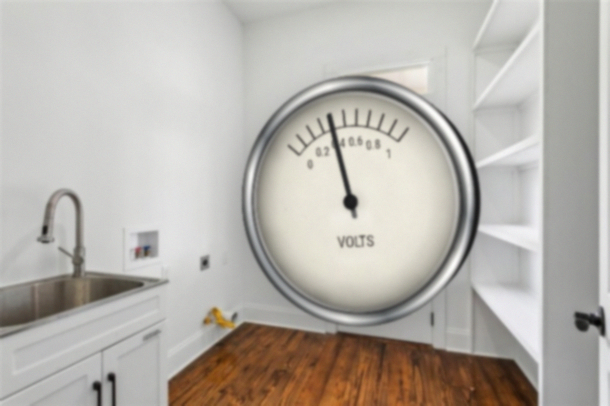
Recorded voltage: V 0.4
